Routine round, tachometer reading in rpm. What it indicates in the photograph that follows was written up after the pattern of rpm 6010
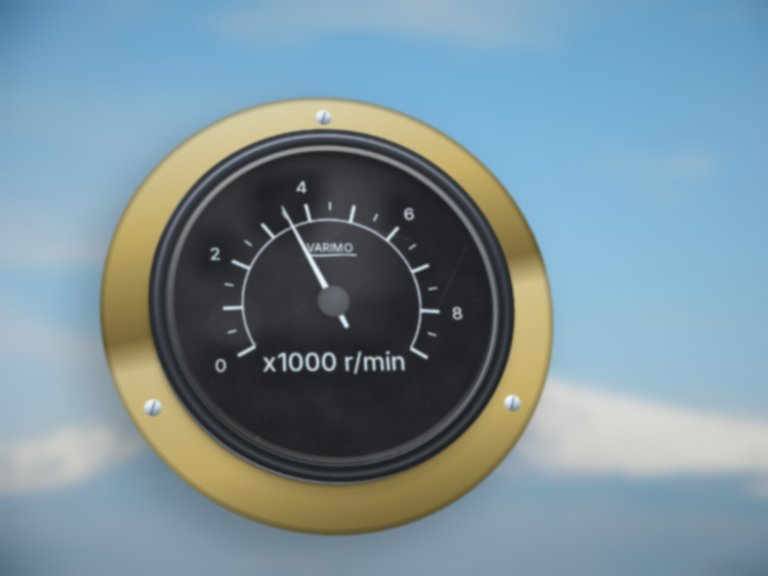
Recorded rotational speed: rpm 3500
